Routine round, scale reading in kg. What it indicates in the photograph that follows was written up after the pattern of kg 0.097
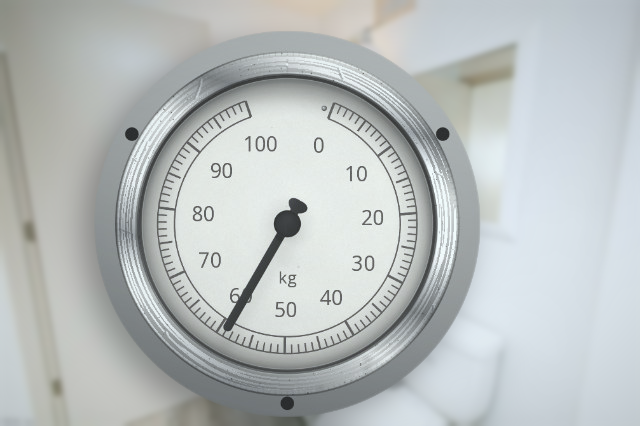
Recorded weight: kg 59
